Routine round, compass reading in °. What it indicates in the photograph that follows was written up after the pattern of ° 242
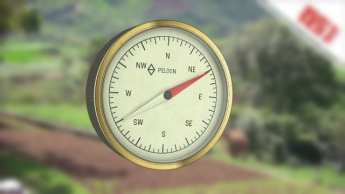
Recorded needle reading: ° 60
